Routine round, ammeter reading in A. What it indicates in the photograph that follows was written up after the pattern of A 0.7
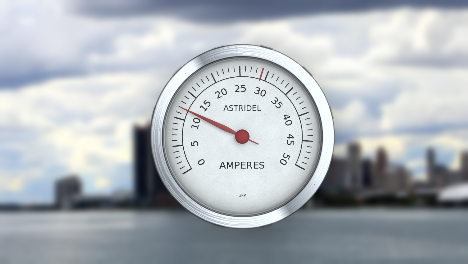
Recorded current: A 12
